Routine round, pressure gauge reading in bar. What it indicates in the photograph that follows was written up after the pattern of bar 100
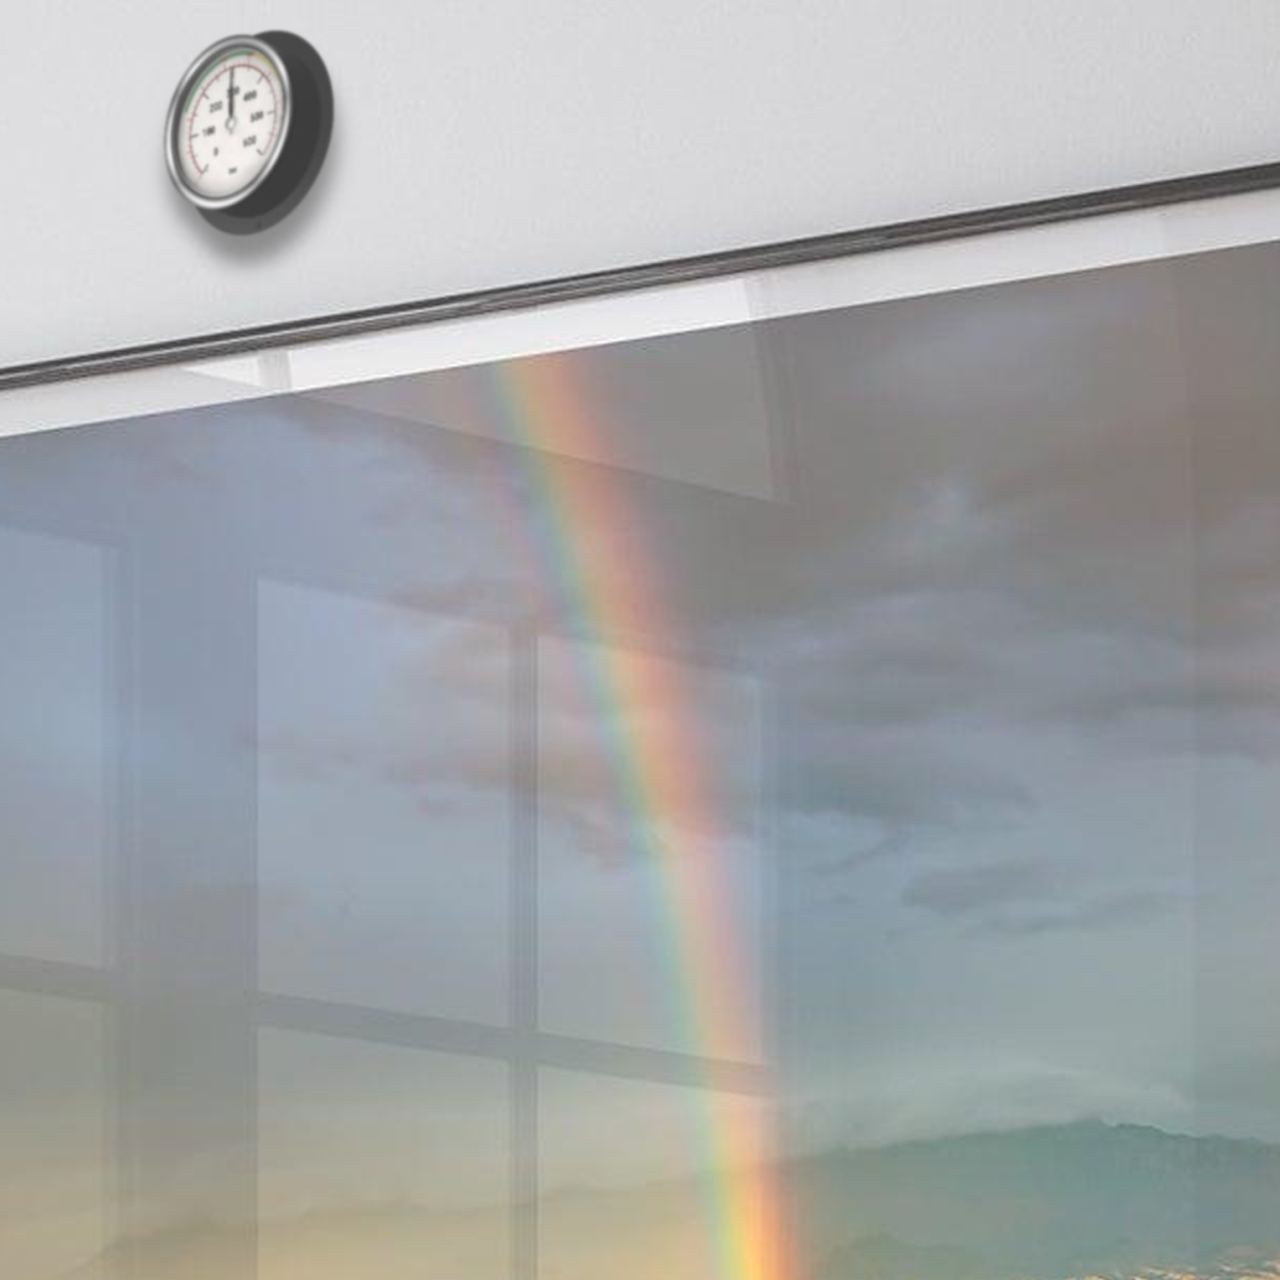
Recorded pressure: bar 300
